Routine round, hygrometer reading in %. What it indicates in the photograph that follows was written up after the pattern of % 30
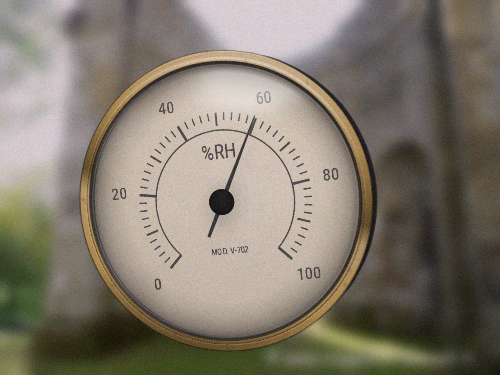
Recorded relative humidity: % 60
